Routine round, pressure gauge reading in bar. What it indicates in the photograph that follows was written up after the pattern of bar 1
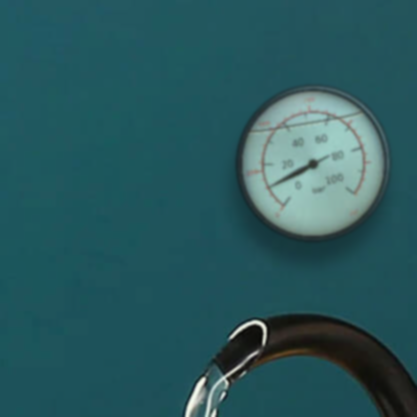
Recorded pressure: bar 10
